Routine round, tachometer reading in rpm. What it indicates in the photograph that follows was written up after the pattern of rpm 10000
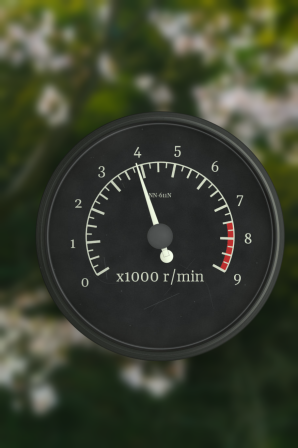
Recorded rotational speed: rpm 3875
